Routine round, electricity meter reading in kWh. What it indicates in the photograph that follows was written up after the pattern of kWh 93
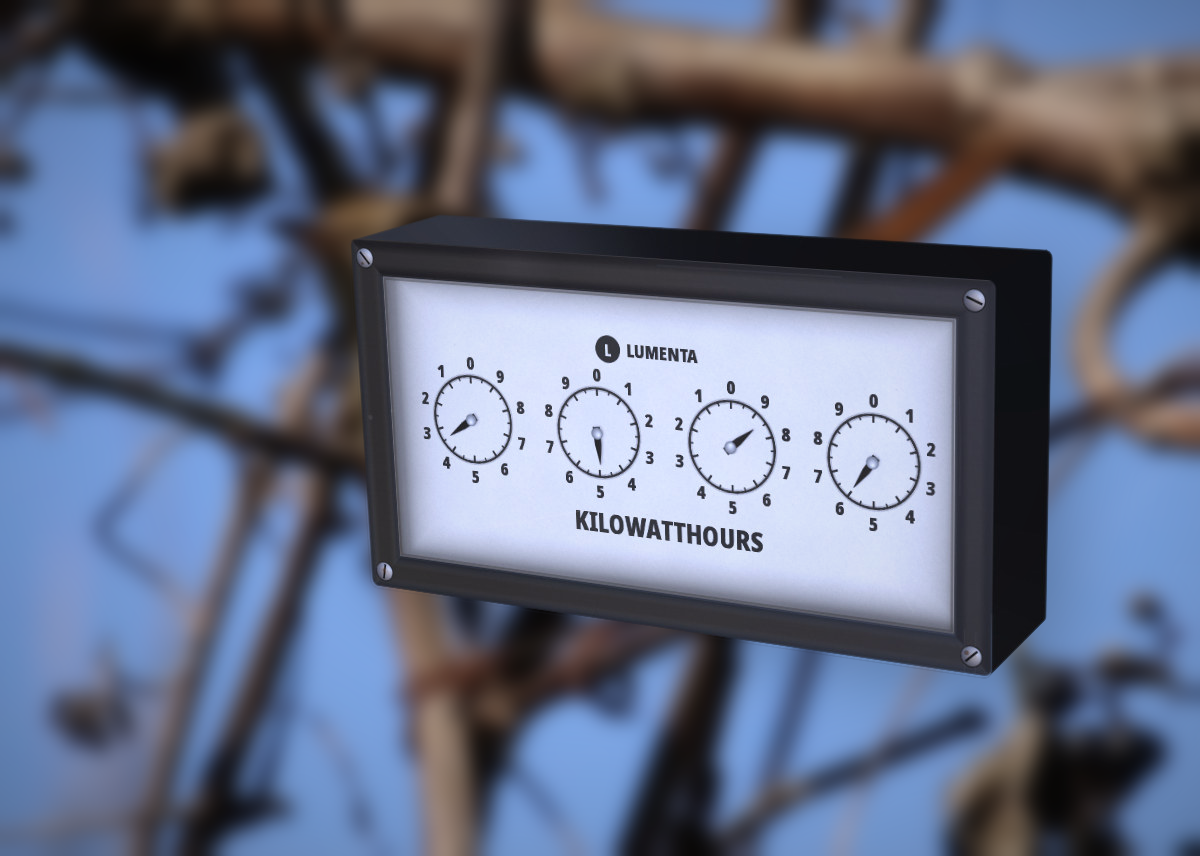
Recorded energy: kWh 3486
